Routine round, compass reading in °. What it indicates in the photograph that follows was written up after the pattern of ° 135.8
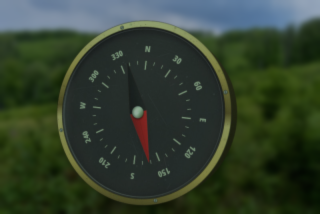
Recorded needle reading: ° 160
